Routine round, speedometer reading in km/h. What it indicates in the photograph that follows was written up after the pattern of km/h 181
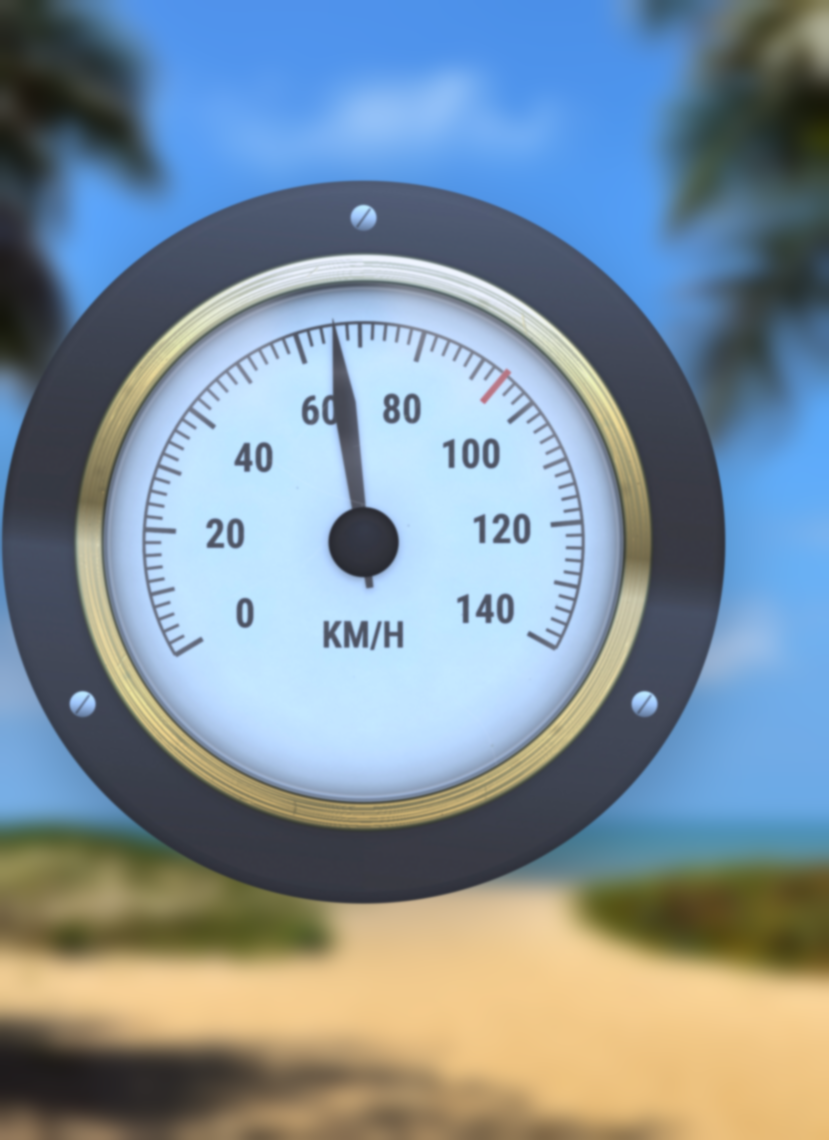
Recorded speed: km/h 66
